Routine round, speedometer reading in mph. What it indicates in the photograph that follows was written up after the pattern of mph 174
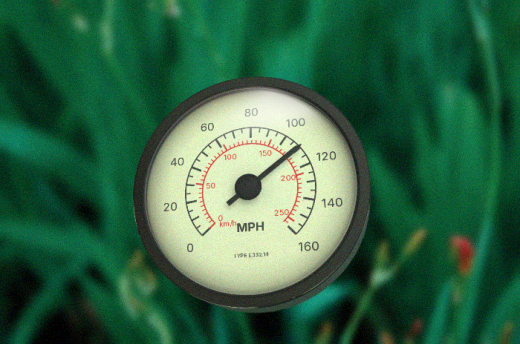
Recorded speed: mph 110
